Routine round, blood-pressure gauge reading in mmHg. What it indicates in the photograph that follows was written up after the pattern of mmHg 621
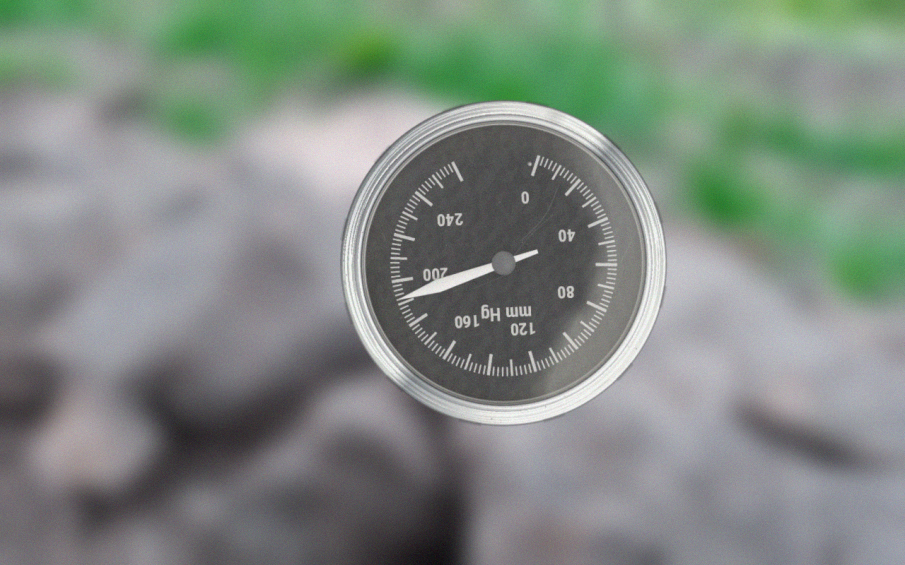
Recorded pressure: mmHg 192
